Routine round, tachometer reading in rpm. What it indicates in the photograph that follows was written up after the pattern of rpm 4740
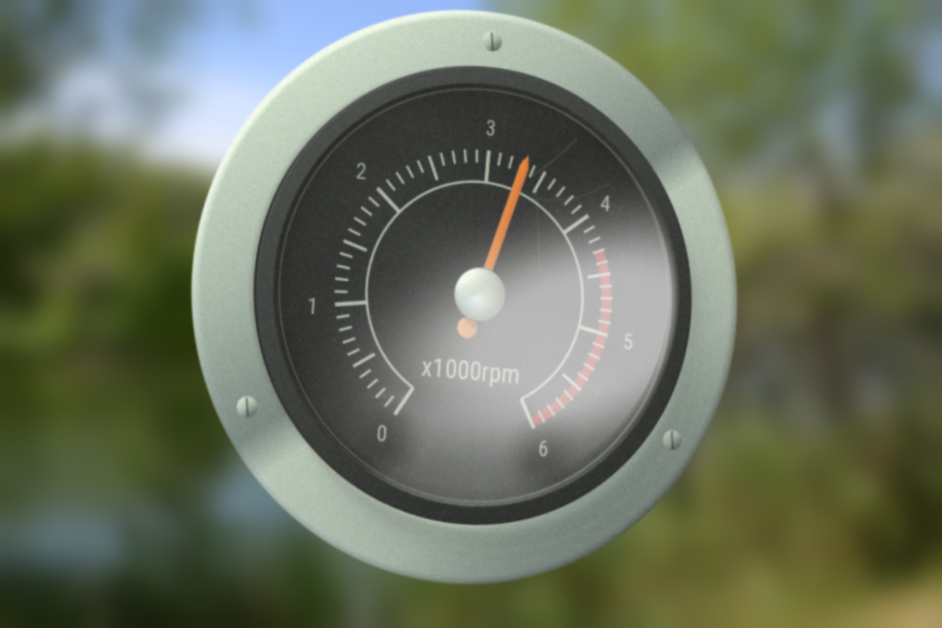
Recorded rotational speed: rpm 3300
